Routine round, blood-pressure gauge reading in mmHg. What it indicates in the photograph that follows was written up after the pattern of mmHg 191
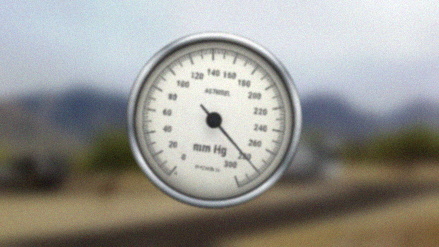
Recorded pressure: mmHg 280
